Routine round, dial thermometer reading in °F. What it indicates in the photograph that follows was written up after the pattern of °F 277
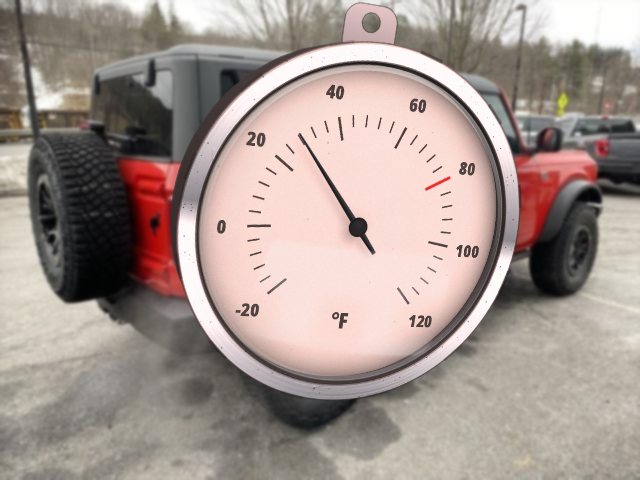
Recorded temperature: °F 28
